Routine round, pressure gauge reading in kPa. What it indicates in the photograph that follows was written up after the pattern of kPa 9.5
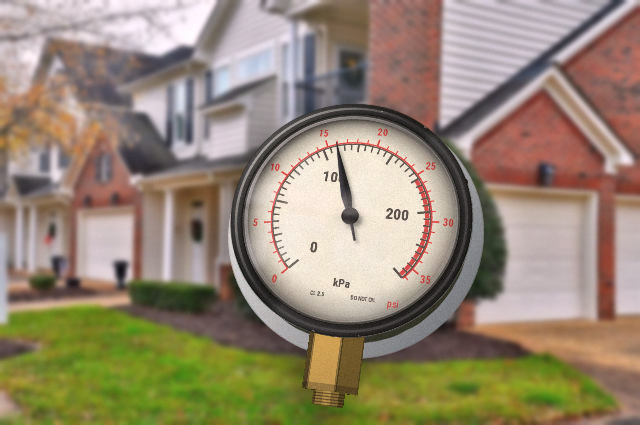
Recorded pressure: kPa 110
